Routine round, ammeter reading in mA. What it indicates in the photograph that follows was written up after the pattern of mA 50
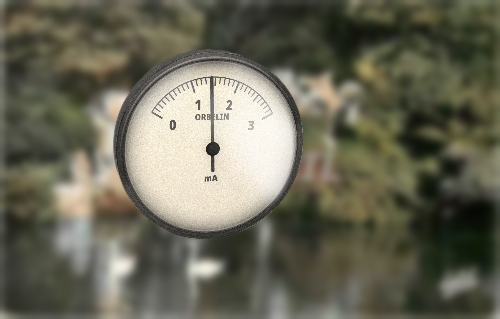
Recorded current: mA 1.4
